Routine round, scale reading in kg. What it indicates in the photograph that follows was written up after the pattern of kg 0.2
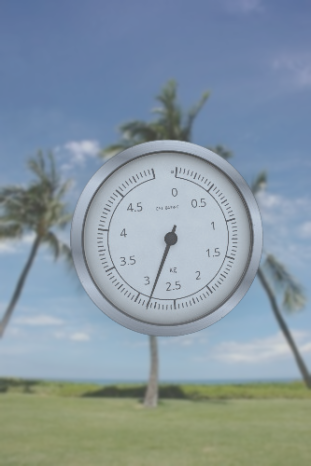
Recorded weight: kg 2.85
